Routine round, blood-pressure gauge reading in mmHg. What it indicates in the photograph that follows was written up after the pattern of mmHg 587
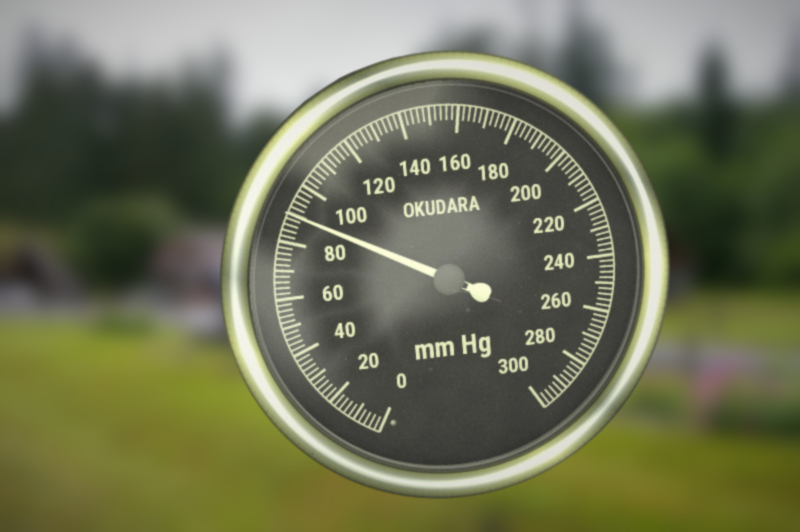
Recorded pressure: mmHg 90
